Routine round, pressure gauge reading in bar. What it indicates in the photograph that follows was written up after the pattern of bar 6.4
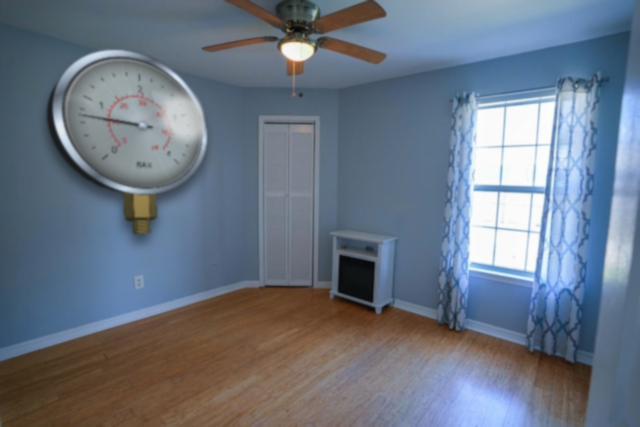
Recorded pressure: bar 0.7
